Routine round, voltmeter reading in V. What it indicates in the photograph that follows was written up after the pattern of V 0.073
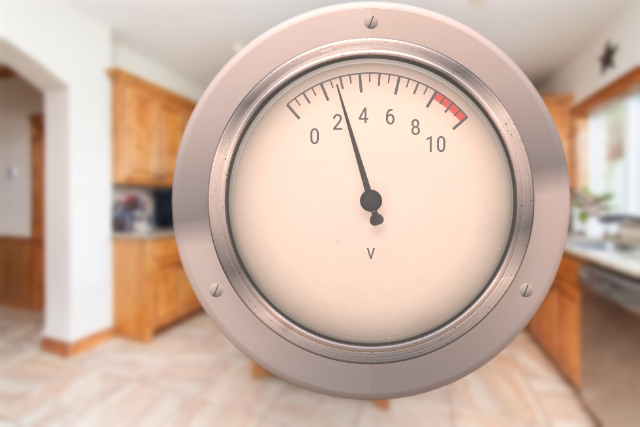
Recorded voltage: V 2.75
